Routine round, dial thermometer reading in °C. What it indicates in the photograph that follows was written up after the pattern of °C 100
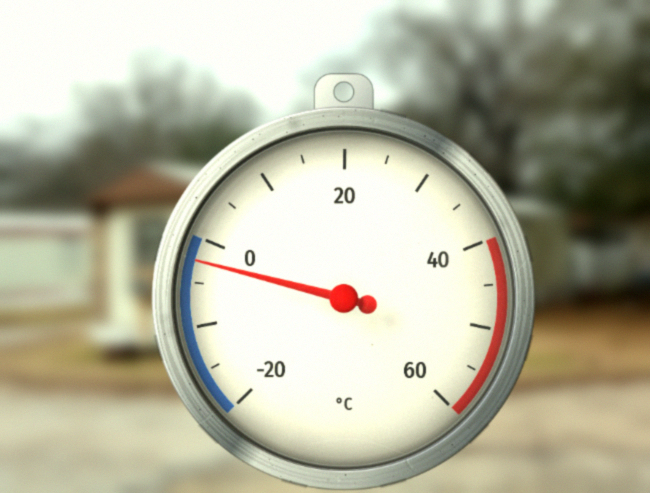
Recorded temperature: °C -2.5
